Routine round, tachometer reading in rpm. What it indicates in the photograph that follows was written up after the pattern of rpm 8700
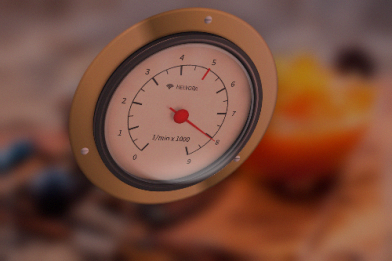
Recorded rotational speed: rpm 8000
